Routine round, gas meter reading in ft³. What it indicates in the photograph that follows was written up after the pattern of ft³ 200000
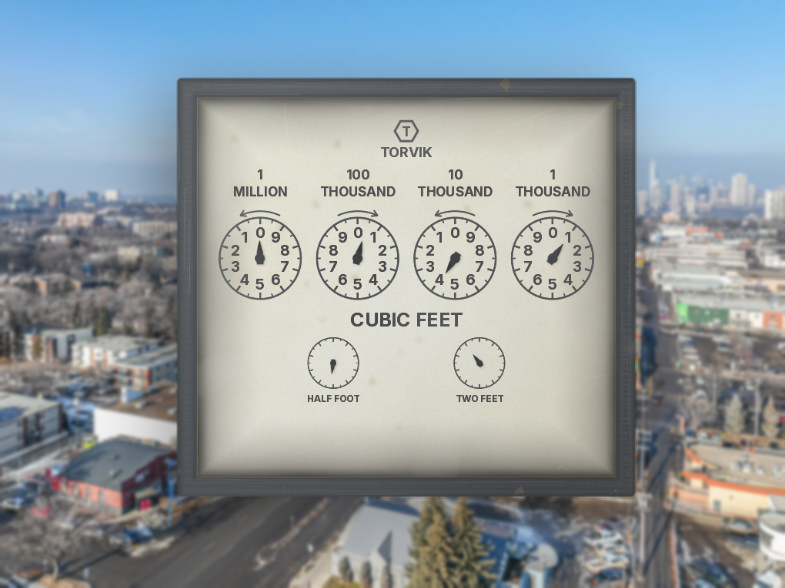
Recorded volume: ft³ 4100
